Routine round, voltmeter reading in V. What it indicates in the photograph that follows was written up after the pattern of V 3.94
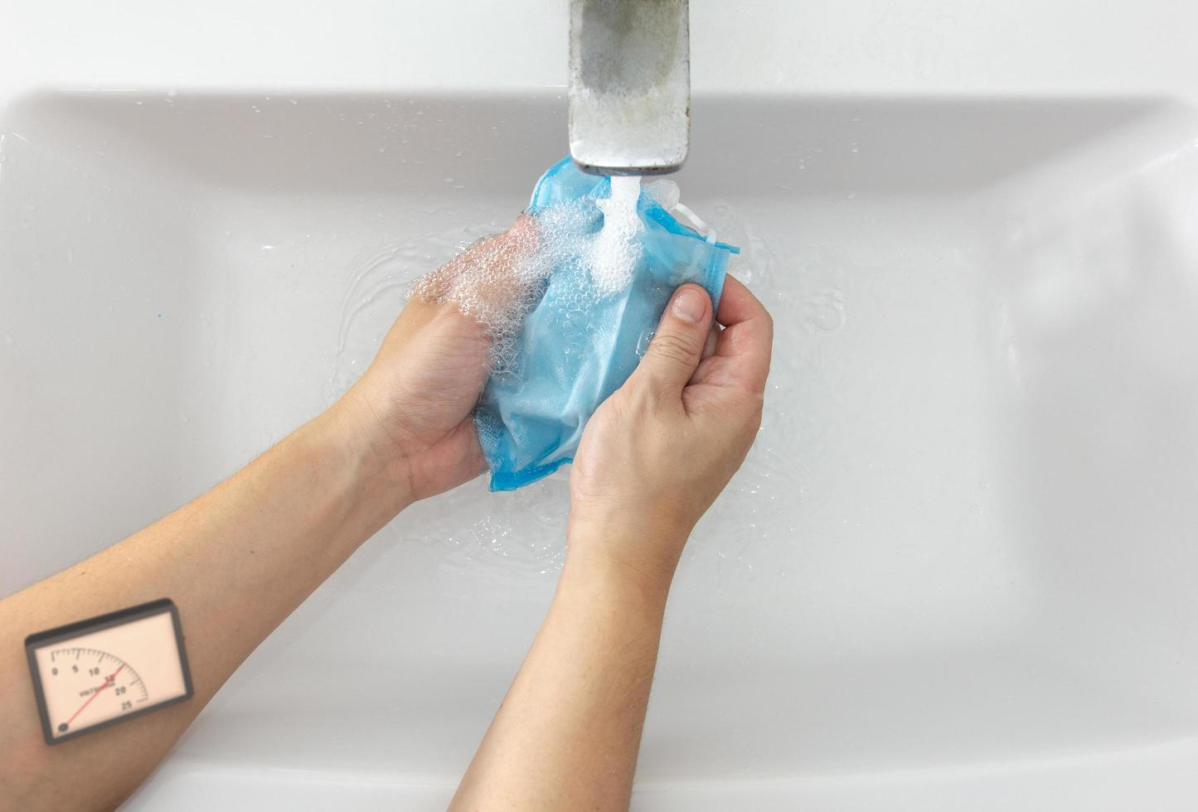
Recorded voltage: V 15
